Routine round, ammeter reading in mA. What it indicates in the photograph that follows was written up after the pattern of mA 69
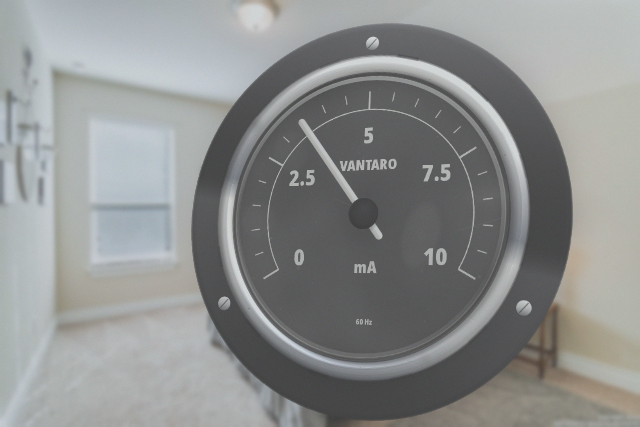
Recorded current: mA 3.5
